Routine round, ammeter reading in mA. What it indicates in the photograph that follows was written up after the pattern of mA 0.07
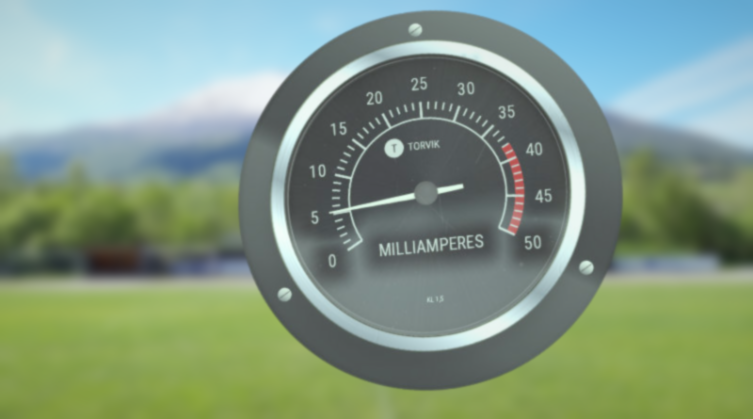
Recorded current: mA 5
